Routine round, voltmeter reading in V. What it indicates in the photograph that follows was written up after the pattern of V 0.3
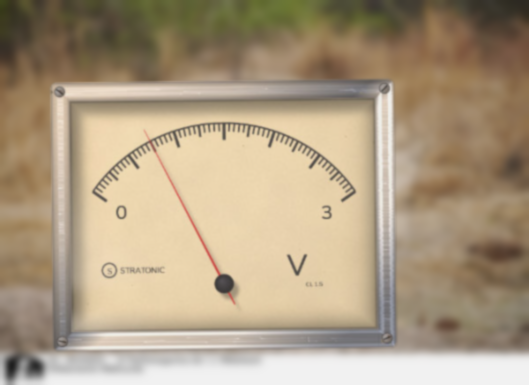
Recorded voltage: V 0.75
